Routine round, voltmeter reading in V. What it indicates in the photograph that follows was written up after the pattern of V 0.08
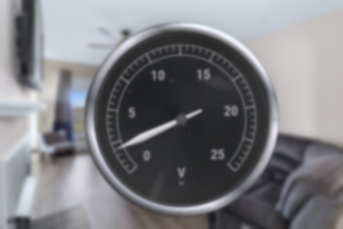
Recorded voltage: V 2
